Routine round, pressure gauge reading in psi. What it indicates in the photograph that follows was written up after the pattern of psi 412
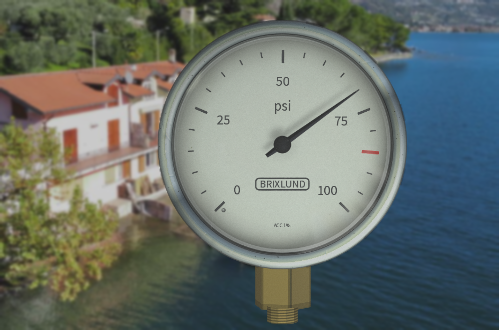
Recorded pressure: psi 70
